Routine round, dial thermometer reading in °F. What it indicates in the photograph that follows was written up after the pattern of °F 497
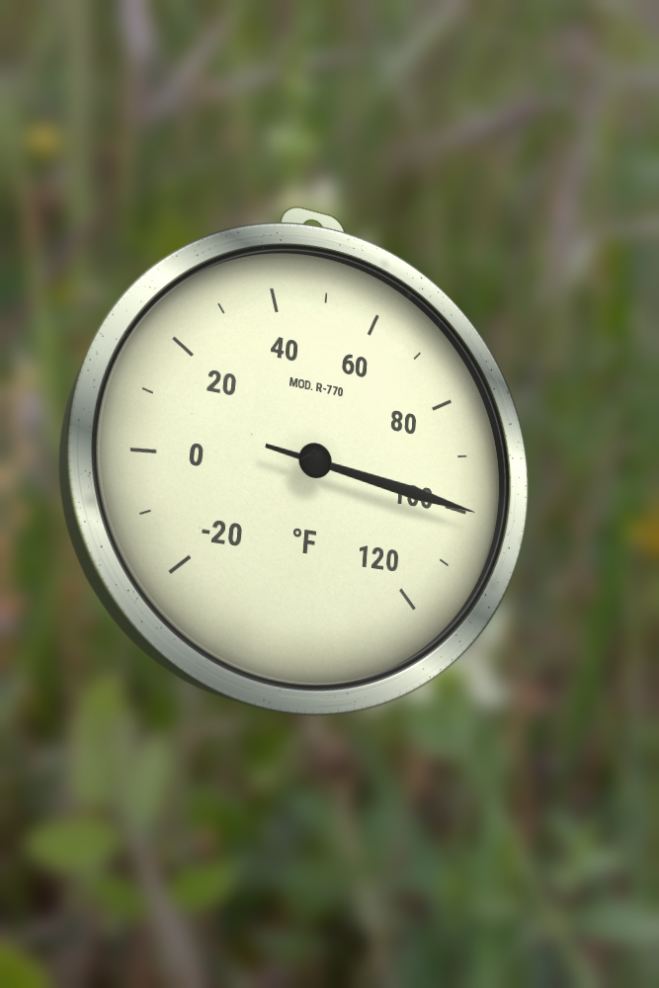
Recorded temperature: °F 100
